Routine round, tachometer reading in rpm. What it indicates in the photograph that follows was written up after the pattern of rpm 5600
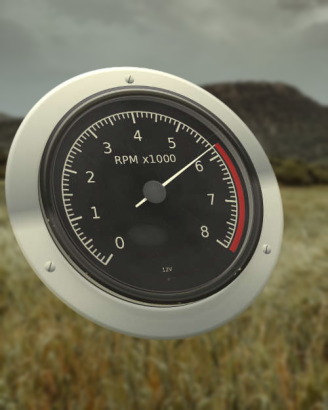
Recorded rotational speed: rpm 5800
